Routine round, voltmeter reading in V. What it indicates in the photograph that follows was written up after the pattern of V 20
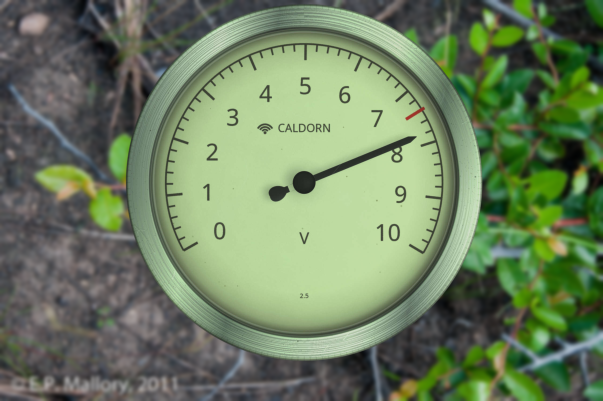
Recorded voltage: V 7.8
